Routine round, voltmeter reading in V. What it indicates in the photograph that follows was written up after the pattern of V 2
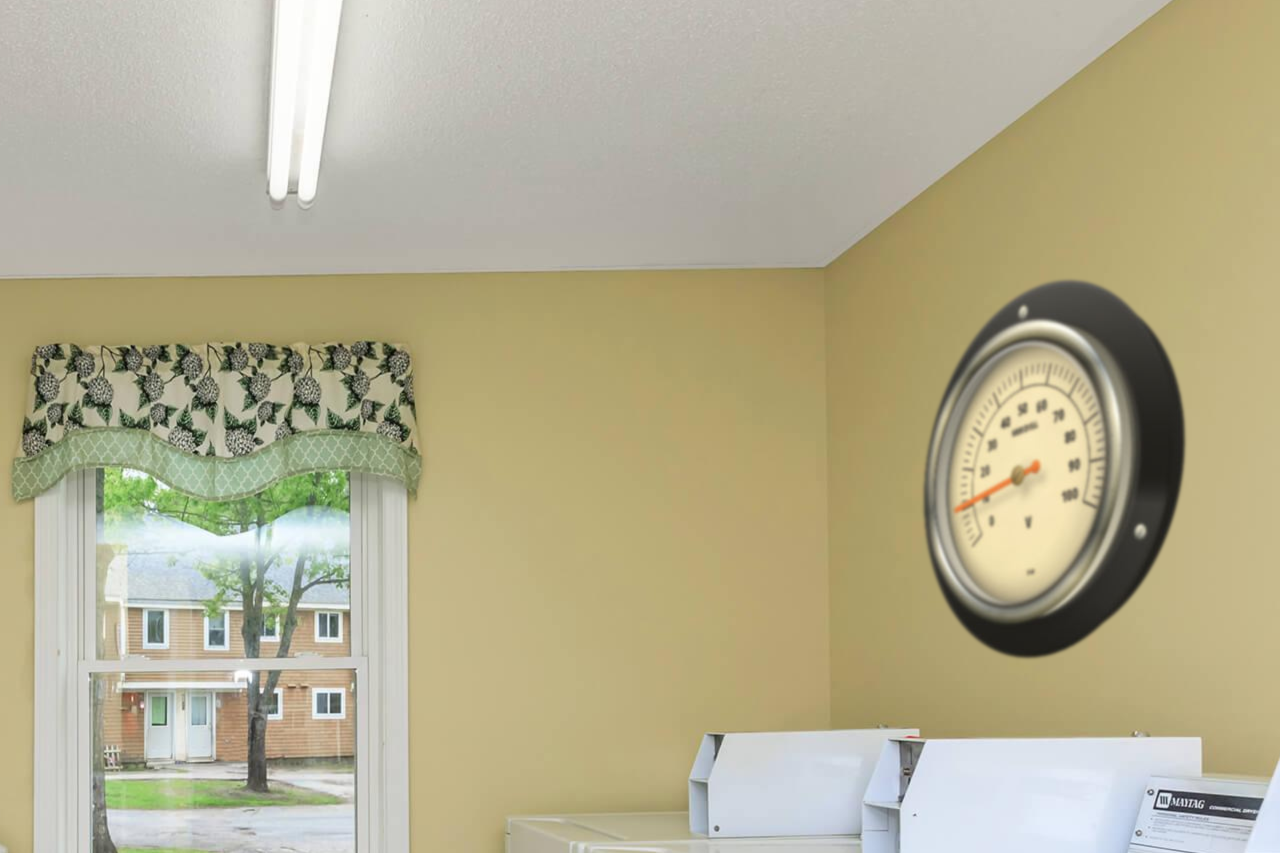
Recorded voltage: V 10
